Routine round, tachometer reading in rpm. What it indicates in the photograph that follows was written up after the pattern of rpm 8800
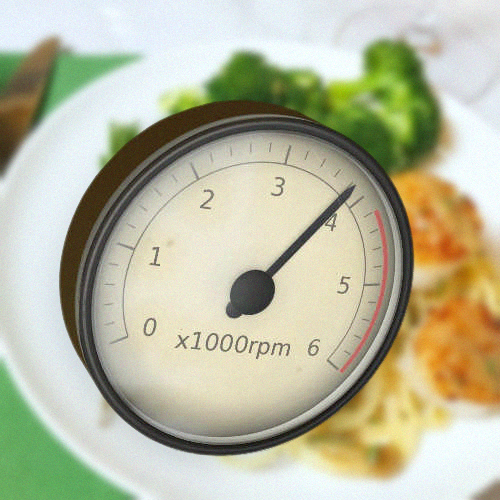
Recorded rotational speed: rpm 3800
